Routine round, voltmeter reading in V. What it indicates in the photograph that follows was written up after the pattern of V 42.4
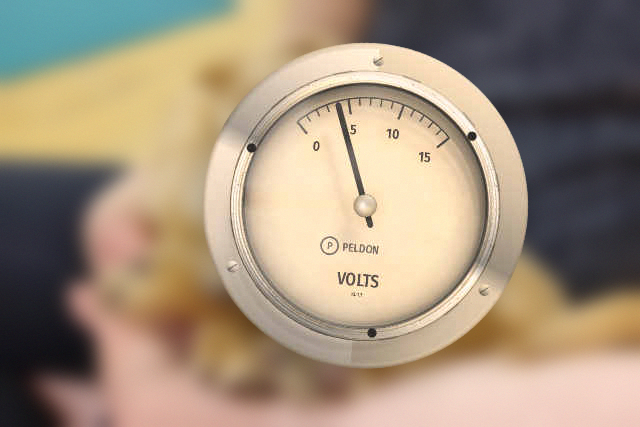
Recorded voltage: V 4
